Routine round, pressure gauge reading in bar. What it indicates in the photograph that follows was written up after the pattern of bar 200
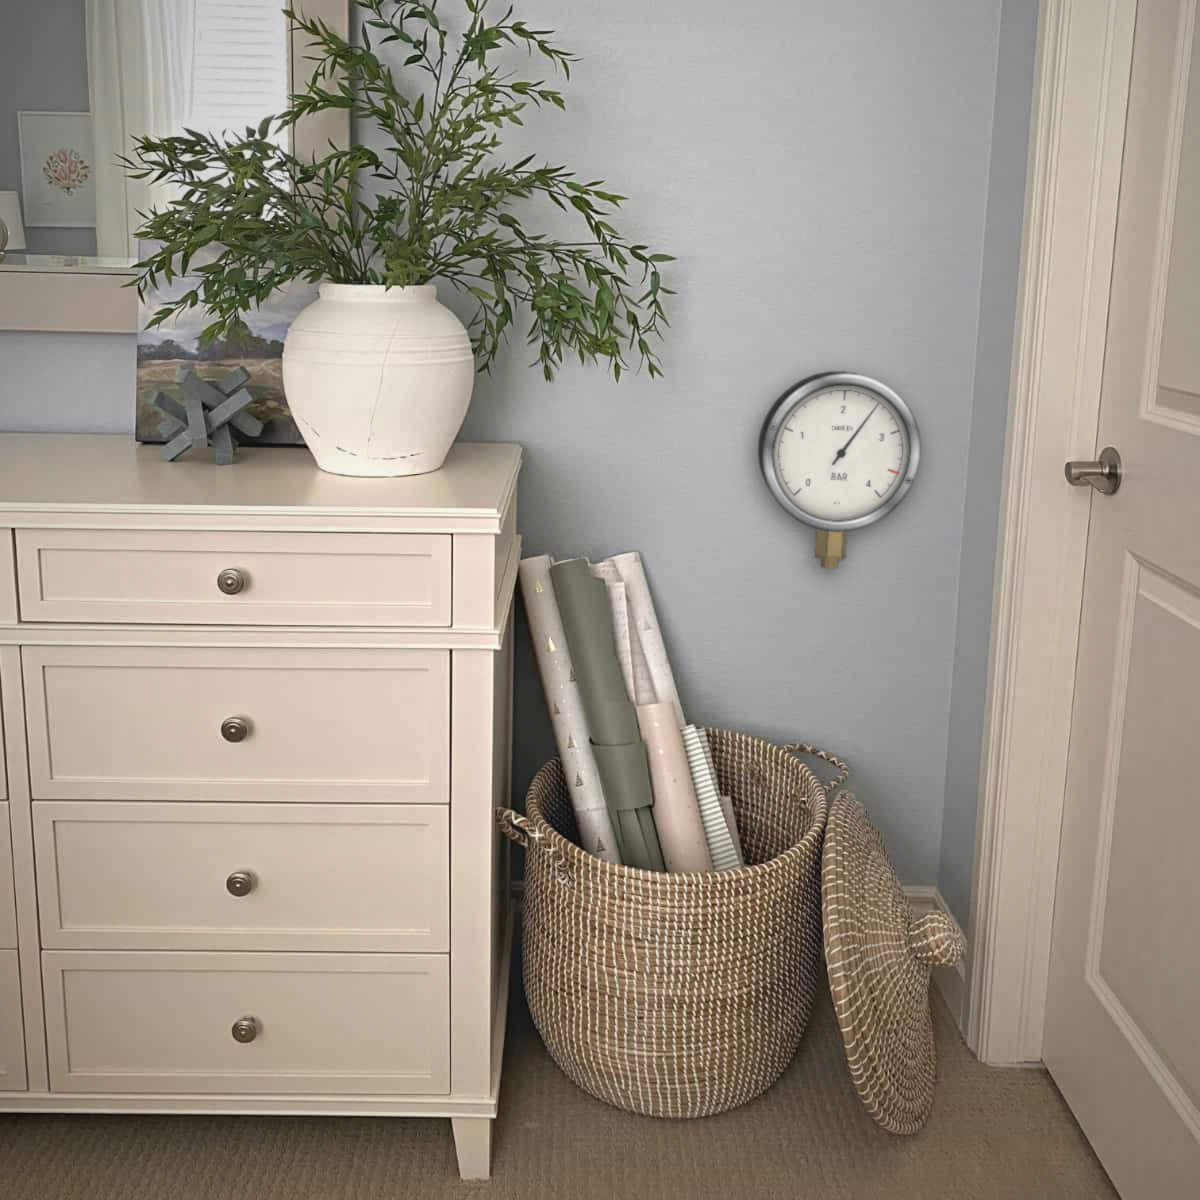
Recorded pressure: bar 2.5
